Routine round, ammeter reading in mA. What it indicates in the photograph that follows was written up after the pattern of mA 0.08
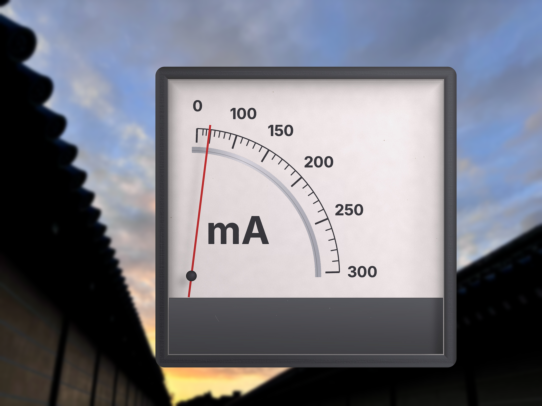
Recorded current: mA 50
